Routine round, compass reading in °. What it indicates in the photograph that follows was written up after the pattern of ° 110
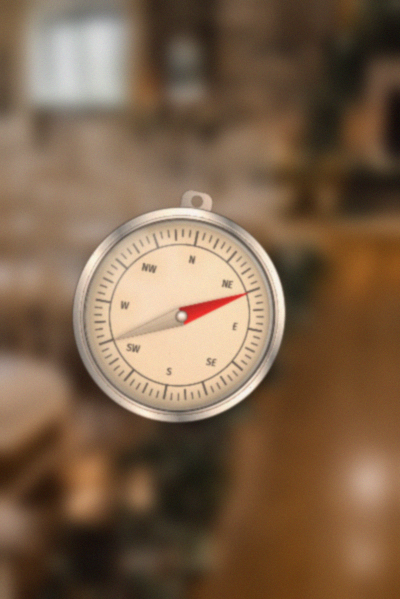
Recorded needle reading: ° 60
